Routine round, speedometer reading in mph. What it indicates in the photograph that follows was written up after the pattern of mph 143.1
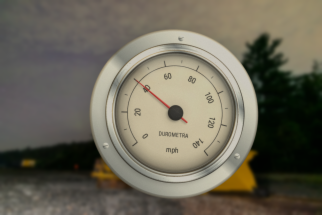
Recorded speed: mph 40
